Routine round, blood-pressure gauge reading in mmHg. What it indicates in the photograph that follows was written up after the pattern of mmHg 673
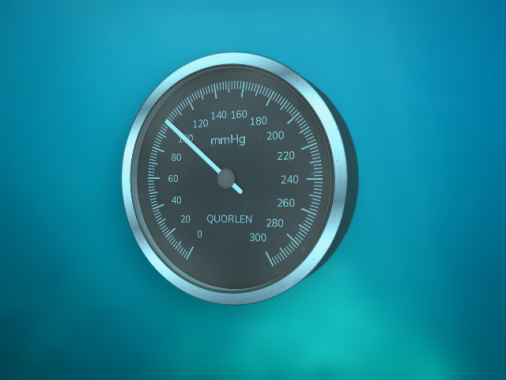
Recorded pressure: mmHg 100
